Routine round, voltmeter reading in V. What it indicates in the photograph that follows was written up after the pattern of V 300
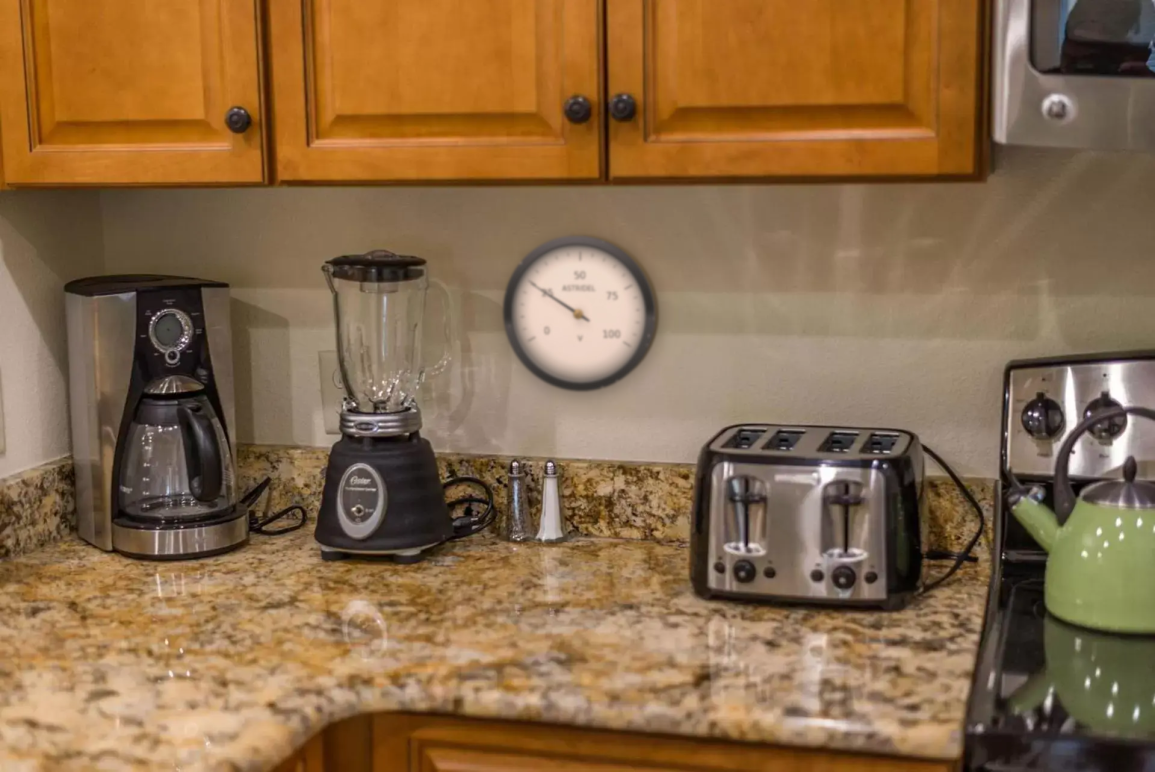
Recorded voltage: V 25
